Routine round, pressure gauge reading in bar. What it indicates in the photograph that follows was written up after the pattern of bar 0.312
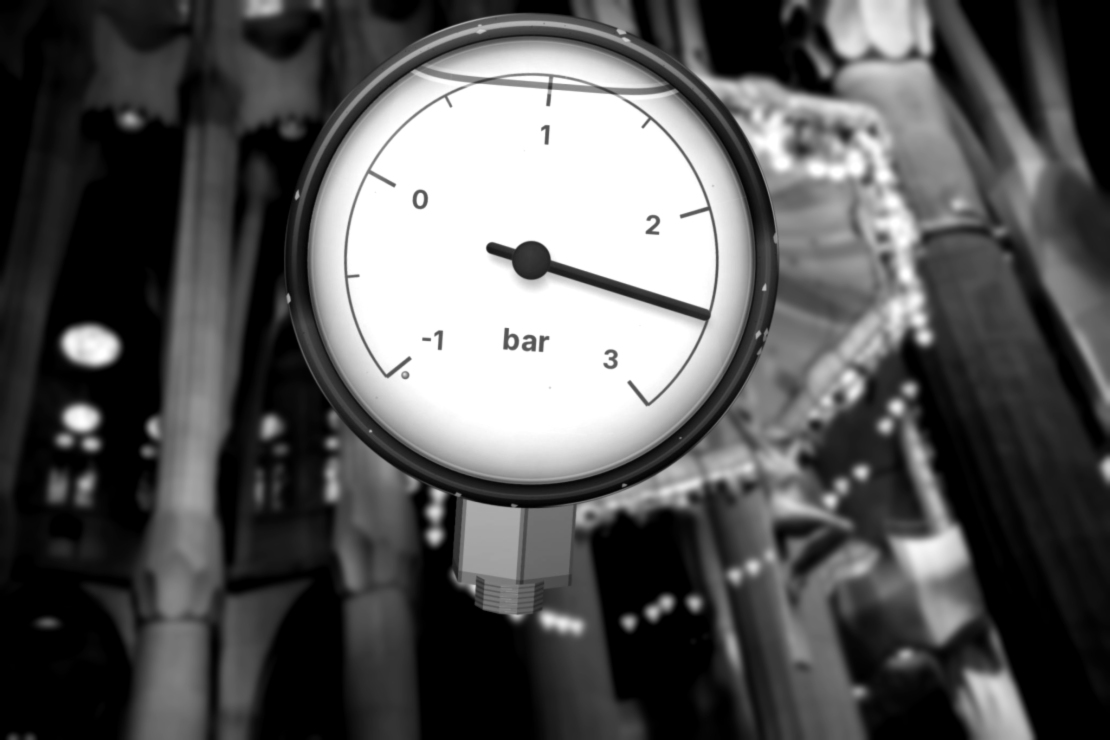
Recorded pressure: bar 2.5
